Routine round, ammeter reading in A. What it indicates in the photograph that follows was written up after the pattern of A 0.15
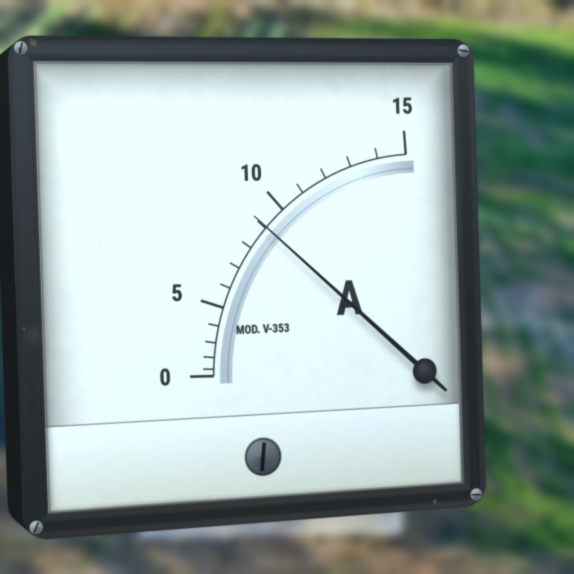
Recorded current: A 9
